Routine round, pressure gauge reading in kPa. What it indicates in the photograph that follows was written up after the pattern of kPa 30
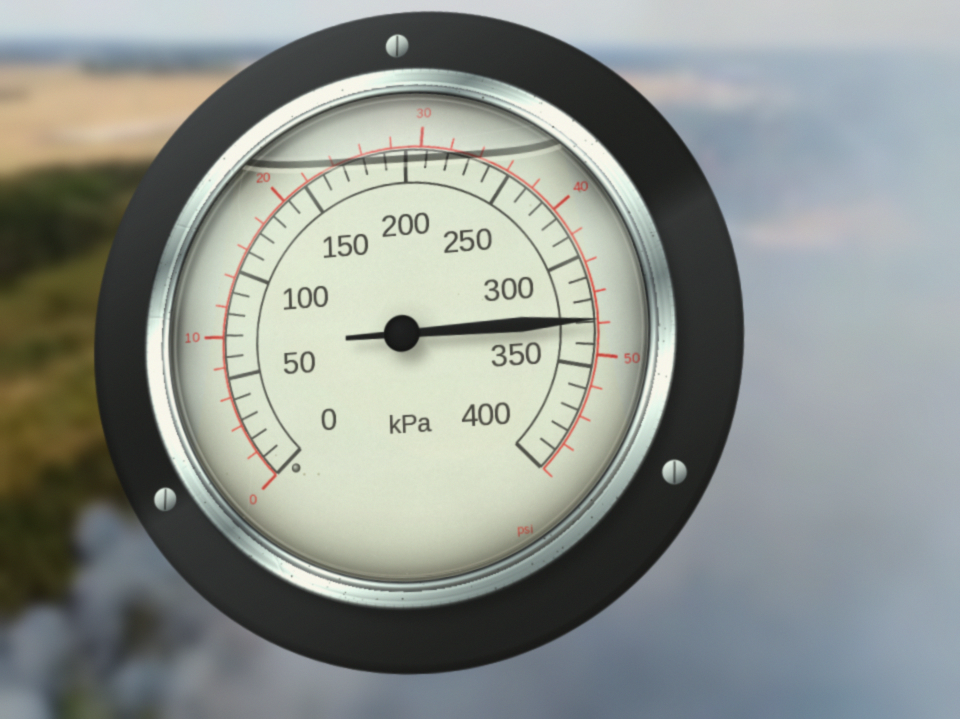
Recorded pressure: kPa 330
